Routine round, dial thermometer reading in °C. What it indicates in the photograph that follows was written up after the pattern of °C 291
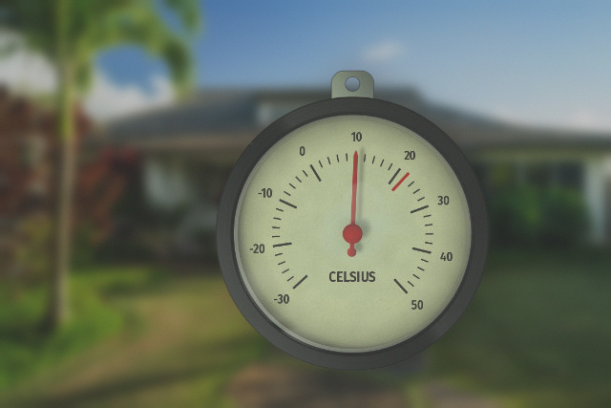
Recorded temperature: °C 10
